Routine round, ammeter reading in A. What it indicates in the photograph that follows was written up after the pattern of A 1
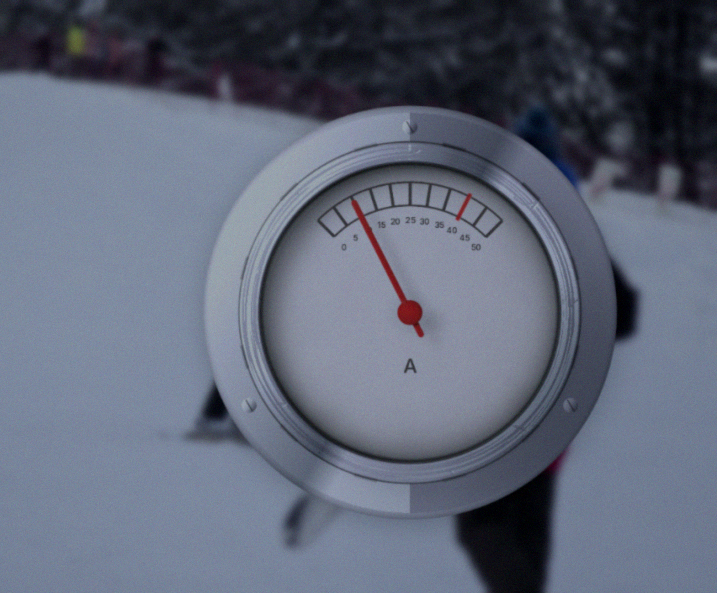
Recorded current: A 10
